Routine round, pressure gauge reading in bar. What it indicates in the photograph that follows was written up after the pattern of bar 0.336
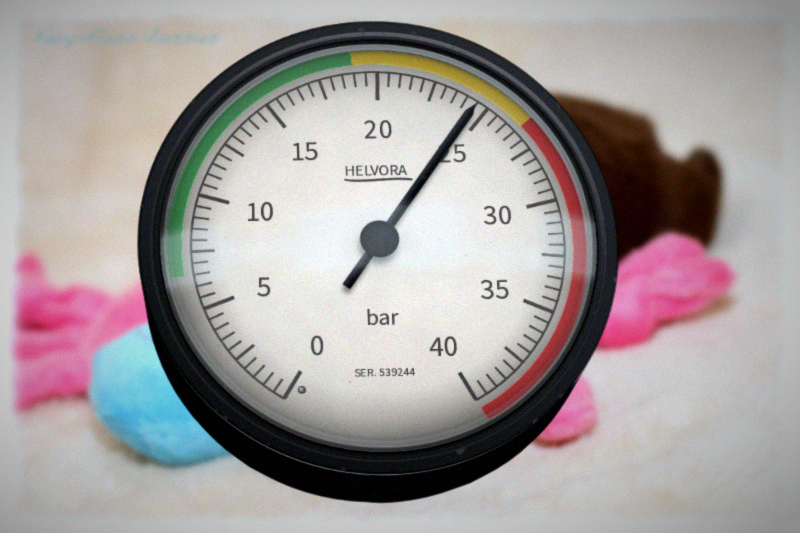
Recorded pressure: bar 24.5
